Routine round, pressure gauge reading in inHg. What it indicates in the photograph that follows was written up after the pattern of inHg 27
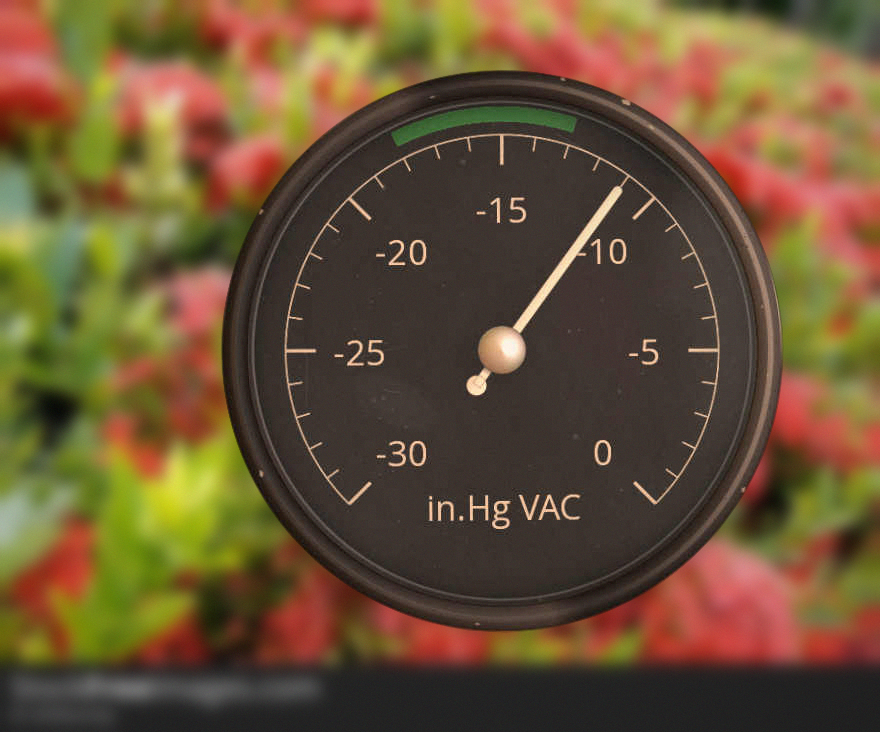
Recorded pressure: inHg -11
